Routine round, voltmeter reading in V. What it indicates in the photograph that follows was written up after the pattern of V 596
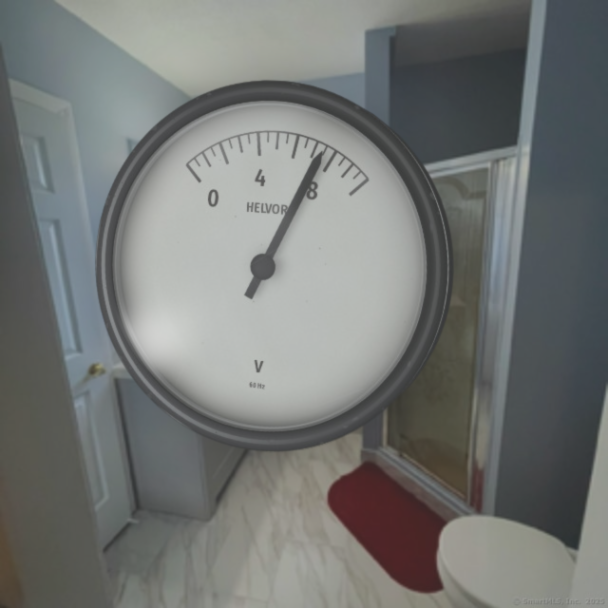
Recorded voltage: V 7.5
